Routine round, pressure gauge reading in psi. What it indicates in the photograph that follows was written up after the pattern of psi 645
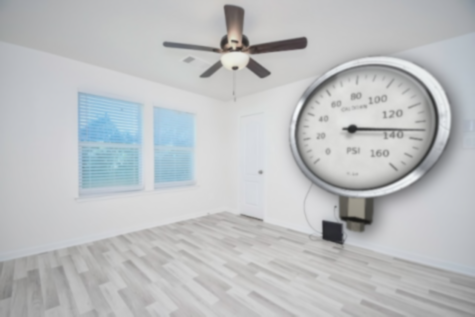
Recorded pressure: psi 135
